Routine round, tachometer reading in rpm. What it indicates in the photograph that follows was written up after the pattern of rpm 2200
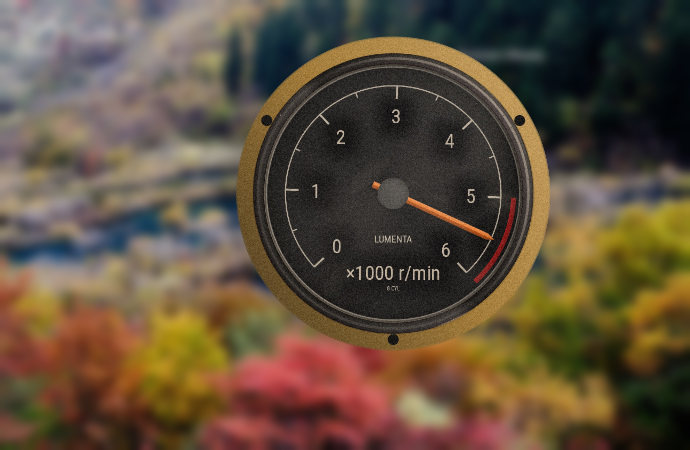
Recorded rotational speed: rpm 5500
